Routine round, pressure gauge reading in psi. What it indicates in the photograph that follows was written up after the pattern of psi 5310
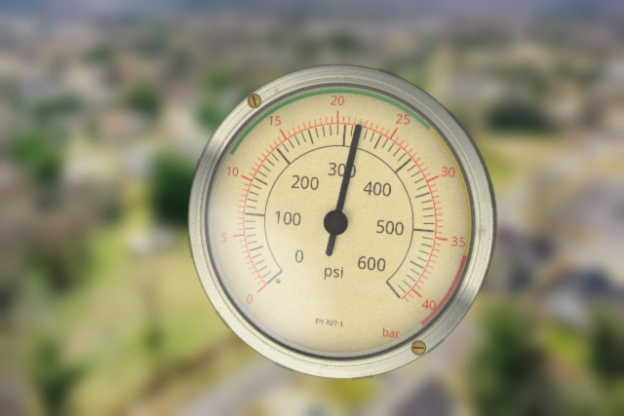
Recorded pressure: psi 320
